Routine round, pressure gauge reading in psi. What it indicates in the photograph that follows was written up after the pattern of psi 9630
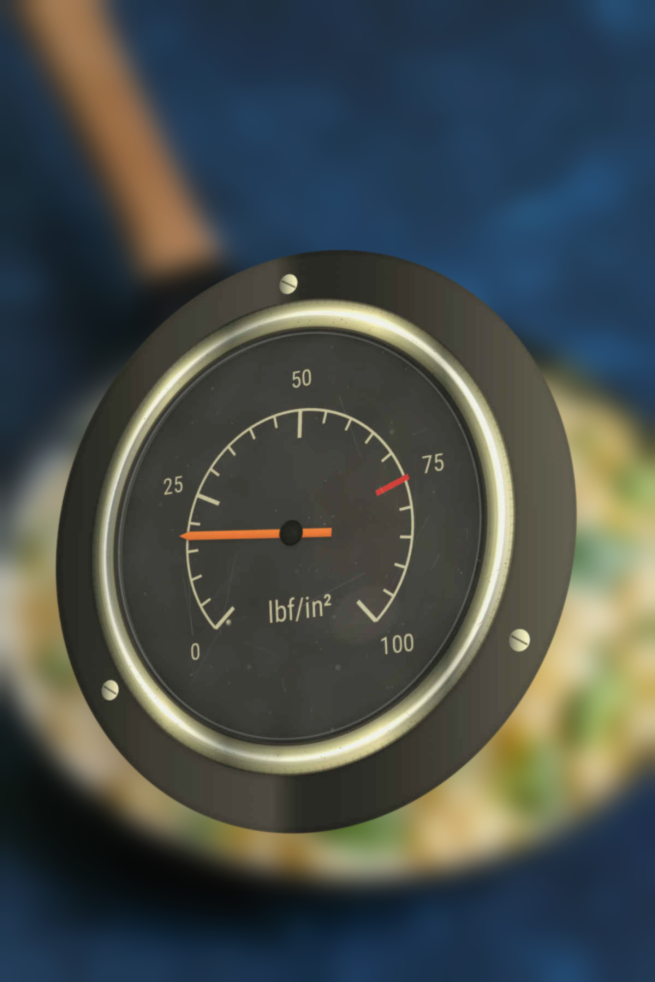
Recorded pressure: psi 17.5
